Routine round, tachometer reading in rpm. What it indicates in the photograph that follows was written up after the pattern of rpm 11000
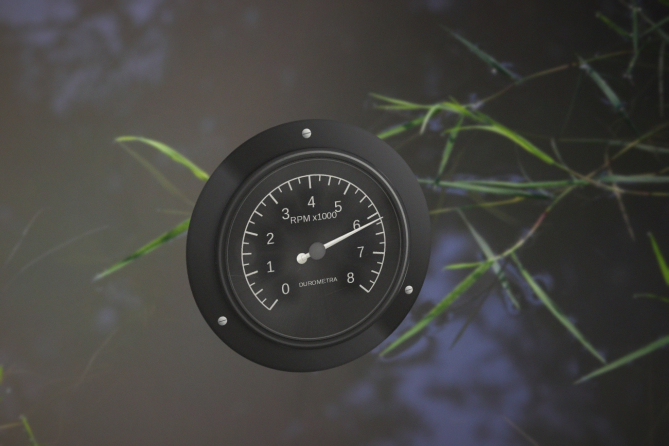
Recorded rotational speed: rpm 6125
